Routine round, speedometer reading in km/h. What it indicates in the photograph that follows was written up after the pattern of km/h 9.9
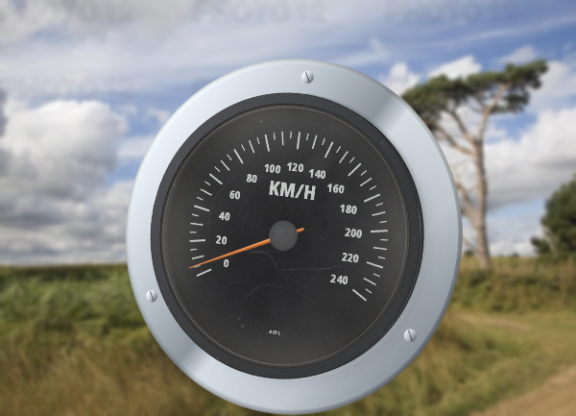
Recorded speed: km/h 5
